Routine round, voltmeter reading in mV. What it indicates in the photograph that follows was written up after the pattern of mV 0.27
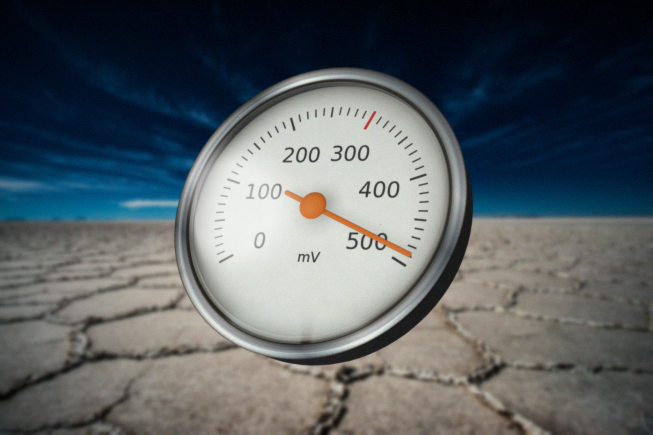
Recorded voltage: mV 490
